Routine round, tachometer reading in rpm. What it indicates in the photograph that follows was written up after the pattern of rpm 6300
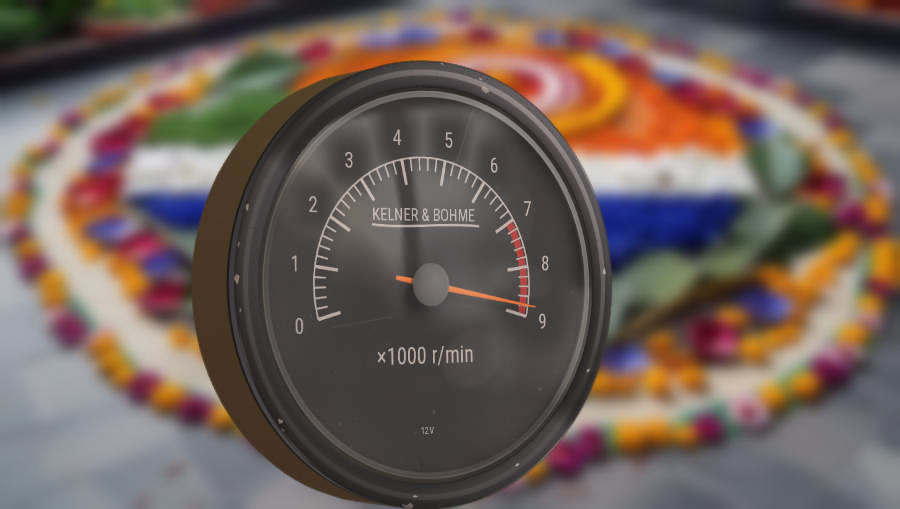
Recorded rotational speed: rpm 8800
